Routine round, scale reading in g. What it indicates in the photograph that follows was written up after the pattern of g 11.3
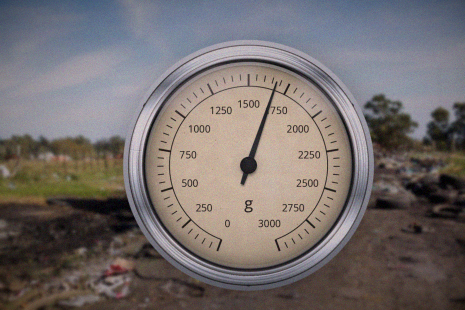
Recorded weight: g 1675
